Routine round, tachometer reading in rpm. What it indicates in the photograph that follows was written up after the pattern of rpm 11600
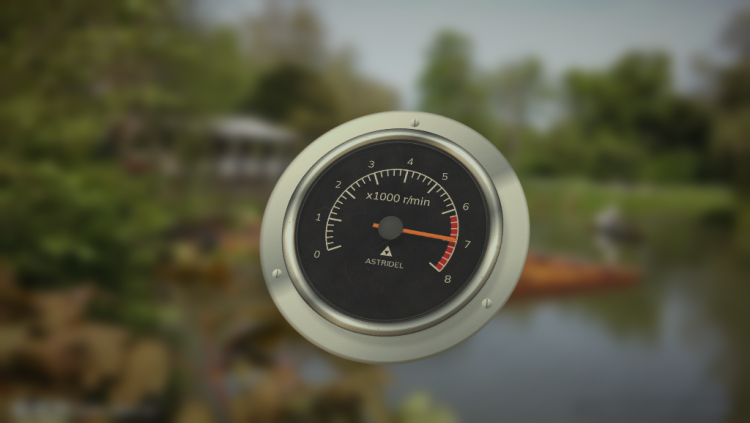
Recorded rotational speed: rpm 7000
